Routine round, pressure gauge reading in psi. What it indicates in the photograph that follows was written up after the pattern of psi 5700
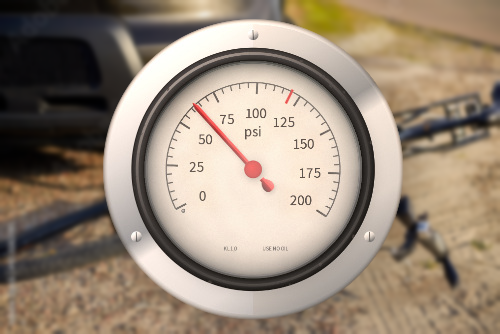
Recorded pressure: psi 62.5
